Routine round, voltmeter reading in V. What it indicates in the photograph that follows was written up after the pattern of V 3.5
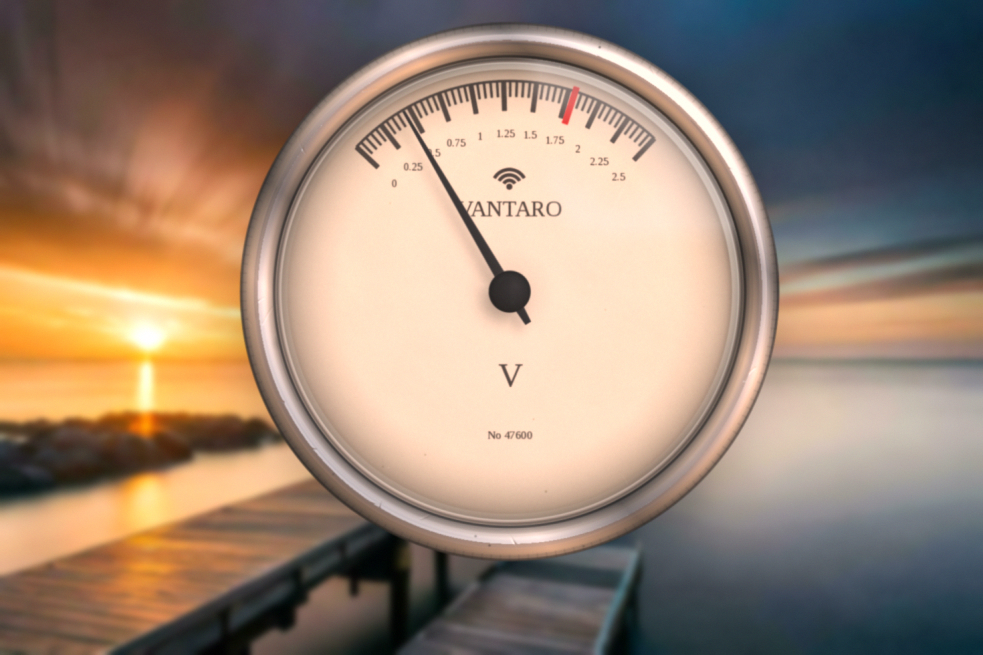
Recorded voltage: V 0.45
